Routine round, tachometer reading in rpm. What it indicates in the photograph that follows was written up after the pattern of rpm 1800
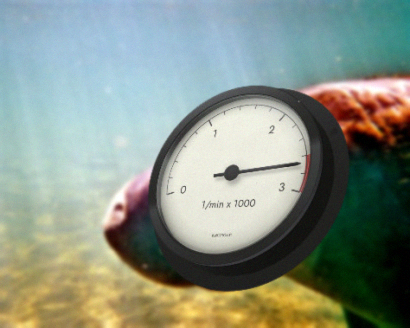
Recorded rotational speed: rpm 2700
